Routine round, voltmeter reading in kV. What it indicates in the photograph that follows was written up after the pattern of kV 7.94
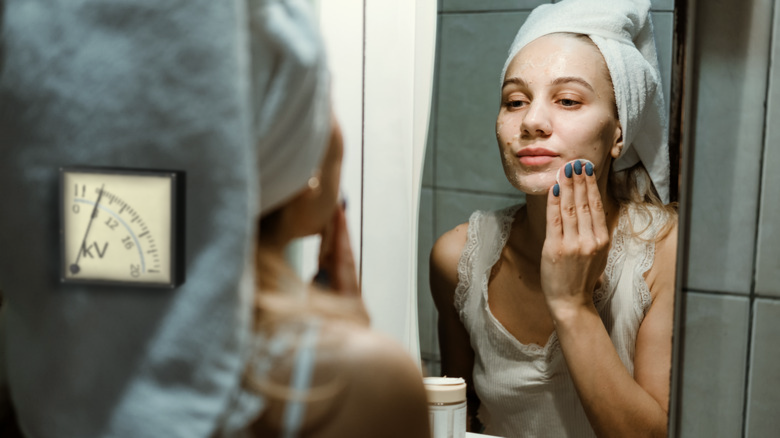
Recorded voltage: kV 8
